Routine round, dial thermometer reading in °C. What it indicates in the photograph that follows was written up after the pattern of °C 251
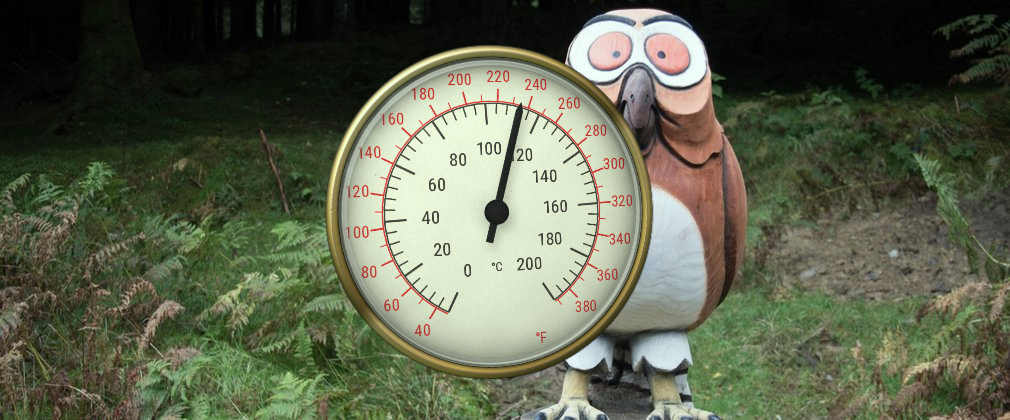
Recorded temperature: °C 112
